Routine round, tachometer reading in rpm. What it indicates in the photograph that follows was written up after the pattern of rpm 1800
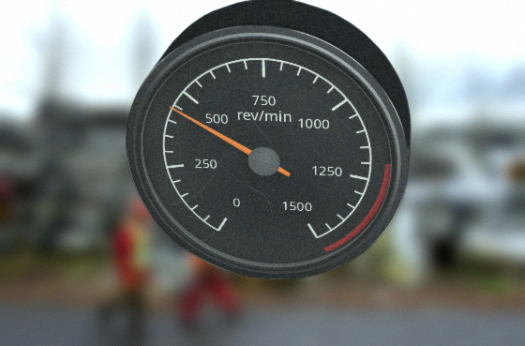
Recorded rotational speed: rpm 450
